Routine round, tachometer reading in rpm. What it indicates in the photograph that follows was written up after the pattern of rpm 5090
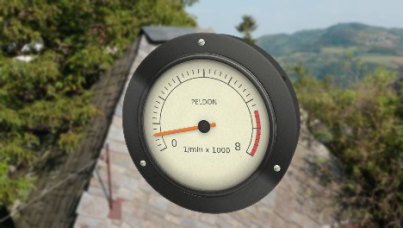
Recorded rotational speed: rpm 600
